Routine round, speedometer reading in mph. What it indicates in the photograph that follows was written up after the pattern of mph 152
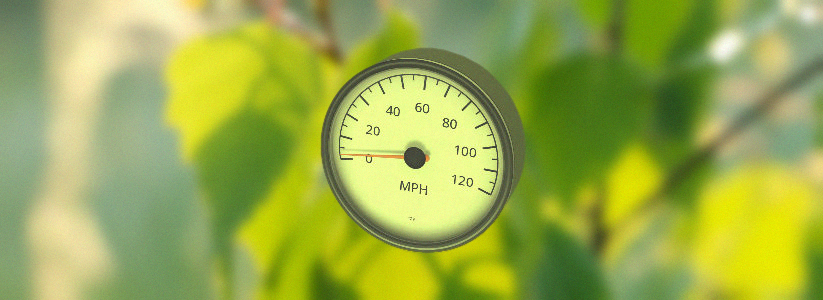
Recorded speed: mph 2.5
